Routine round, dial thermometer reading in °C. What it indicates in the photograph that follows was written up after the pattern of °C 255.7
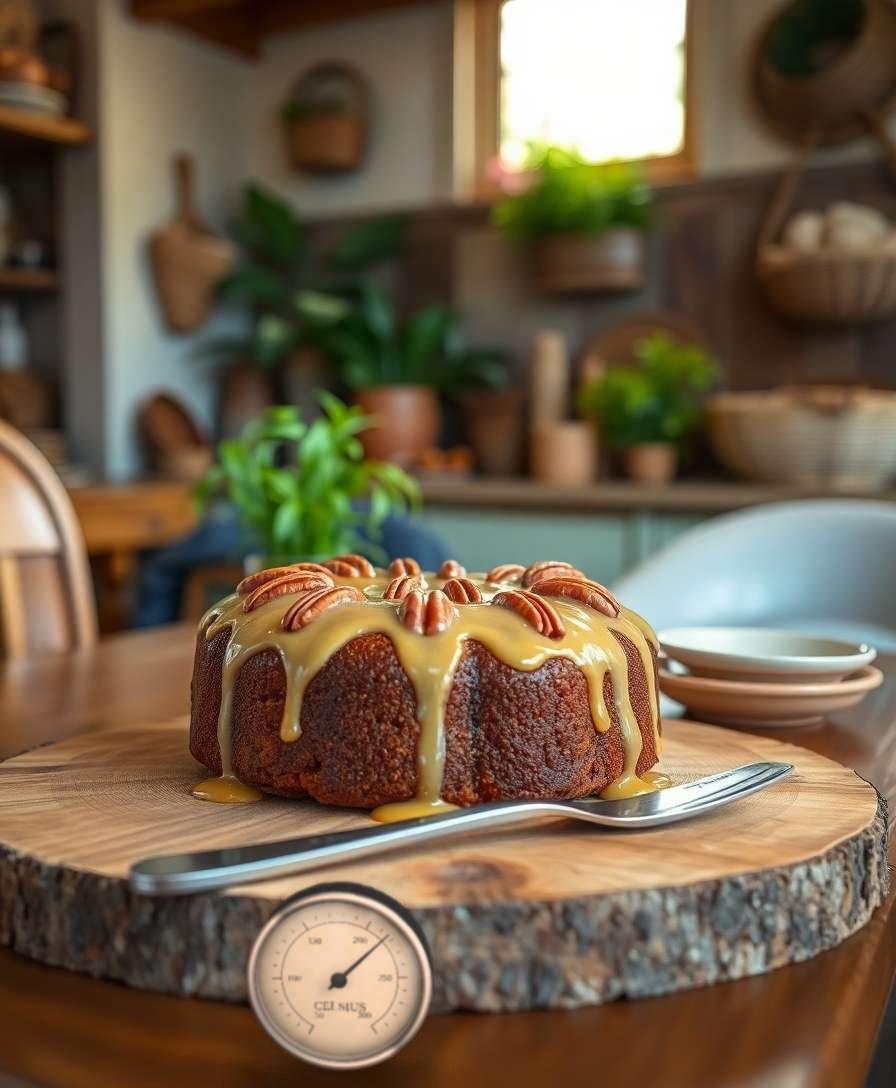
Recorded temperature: °C 215
